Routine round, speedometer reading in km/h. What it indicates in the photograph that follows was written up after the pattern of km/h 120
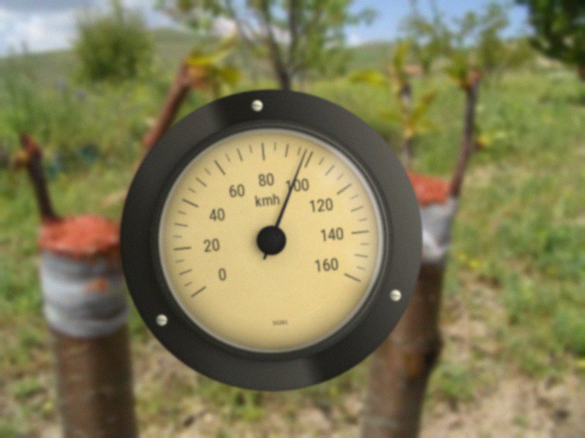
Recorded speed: km/h 97.5
